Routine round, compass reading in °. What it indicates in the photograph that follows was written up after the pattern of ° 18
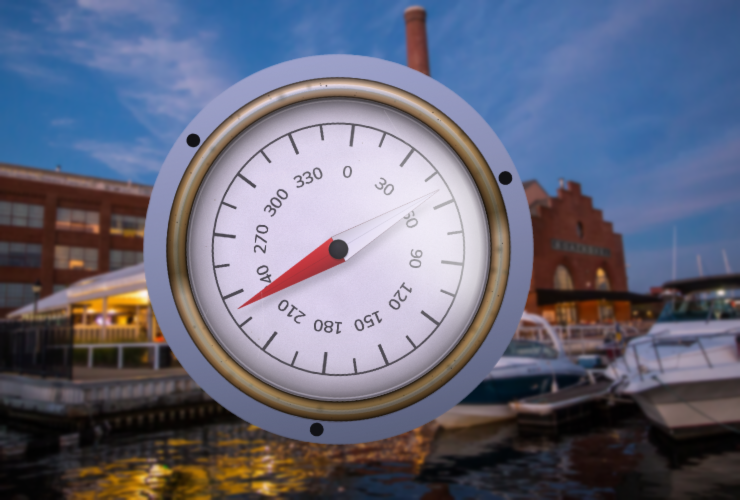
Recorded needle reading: ° 232.5
